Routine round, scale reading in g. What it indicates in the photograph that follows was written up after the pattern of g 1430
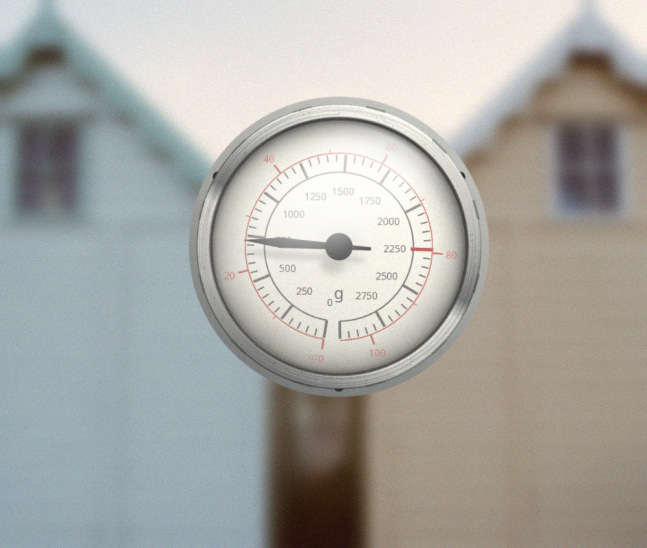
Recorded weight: g 725
